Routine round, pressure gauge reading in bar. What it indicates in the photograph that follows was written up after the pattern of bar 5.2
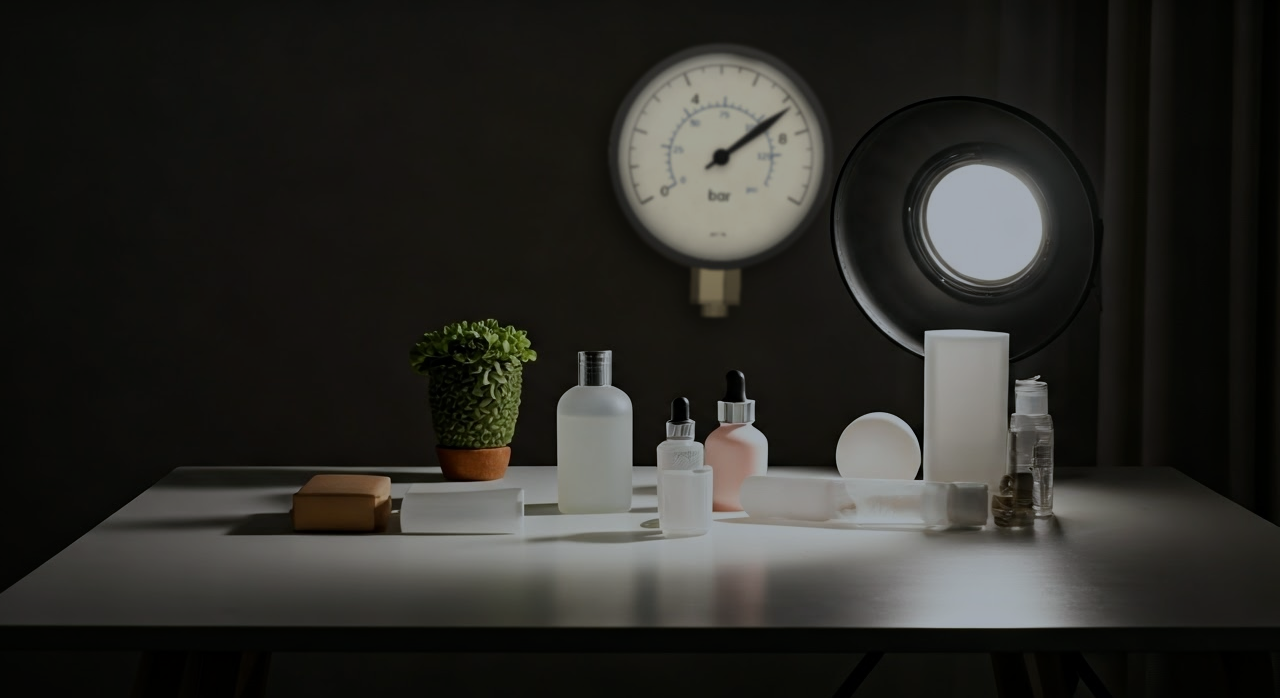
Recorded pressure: bar 7.25
